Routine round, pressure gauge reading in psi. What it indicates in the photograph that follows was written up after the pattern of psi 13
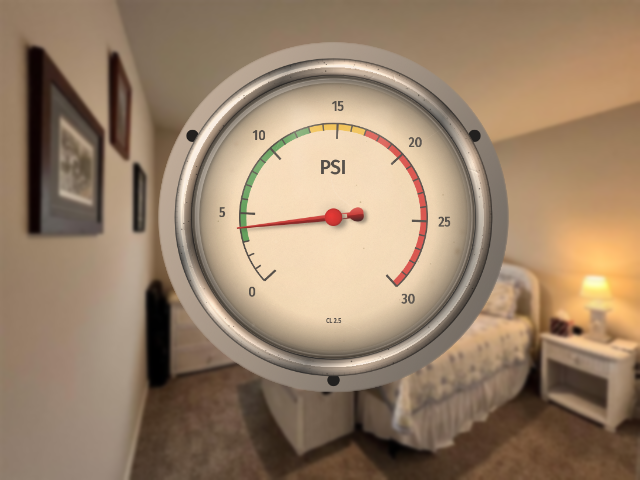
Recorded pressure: psi 4
